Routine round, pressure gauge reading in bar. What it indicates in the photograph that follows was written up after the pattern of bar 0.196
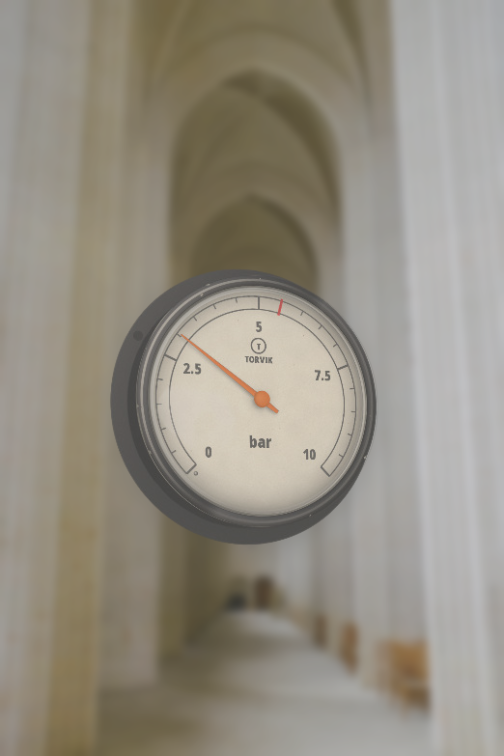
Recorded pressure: bar 3
